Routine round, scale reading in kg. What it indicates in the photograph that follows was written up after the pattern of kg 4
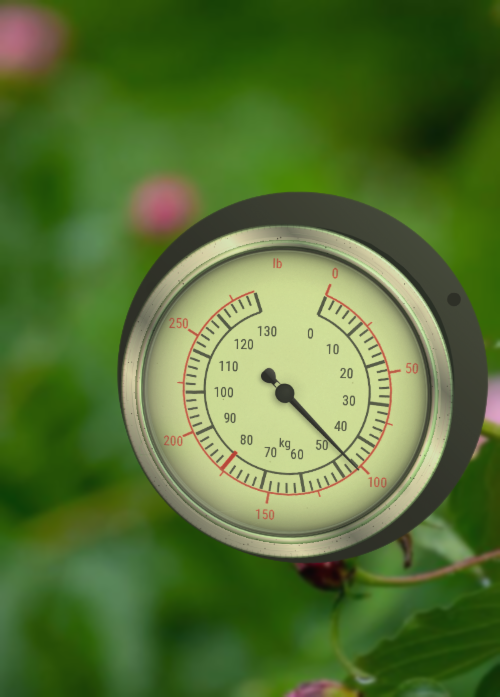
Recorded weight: kg 46
